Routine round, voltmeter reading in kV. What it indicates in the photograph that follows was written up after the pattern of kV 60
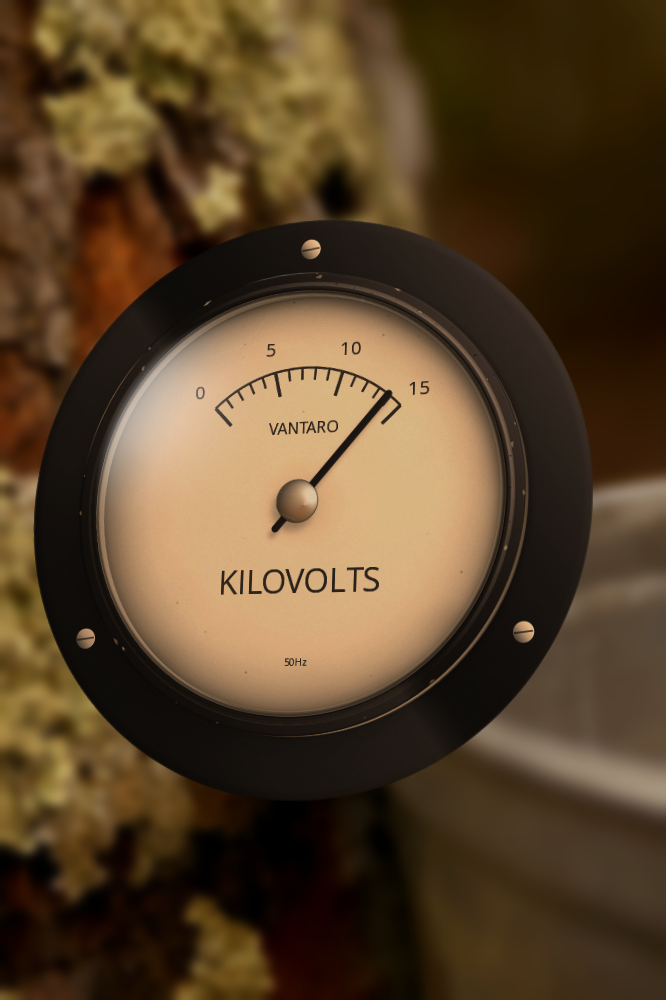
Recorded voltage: kV 14
